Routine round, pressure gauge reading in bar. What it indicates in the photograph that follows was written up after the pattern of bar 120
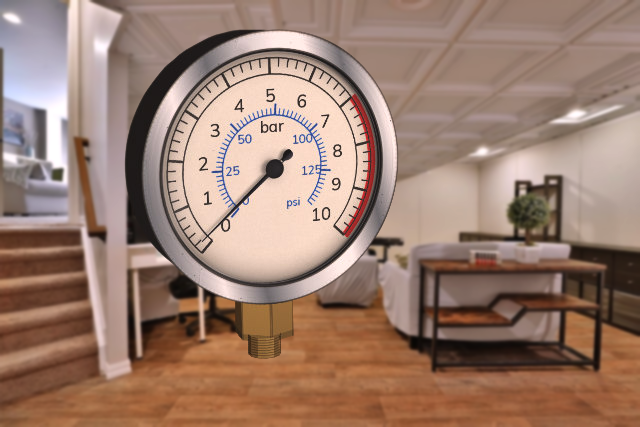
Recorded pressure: bar 0.2
